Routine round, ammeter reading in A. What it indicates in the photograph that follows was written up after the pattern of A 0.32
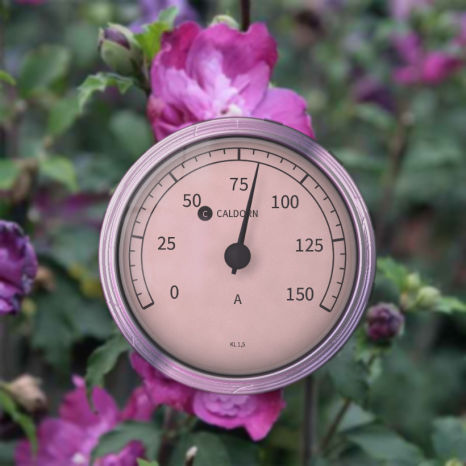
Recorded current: A 82.5
